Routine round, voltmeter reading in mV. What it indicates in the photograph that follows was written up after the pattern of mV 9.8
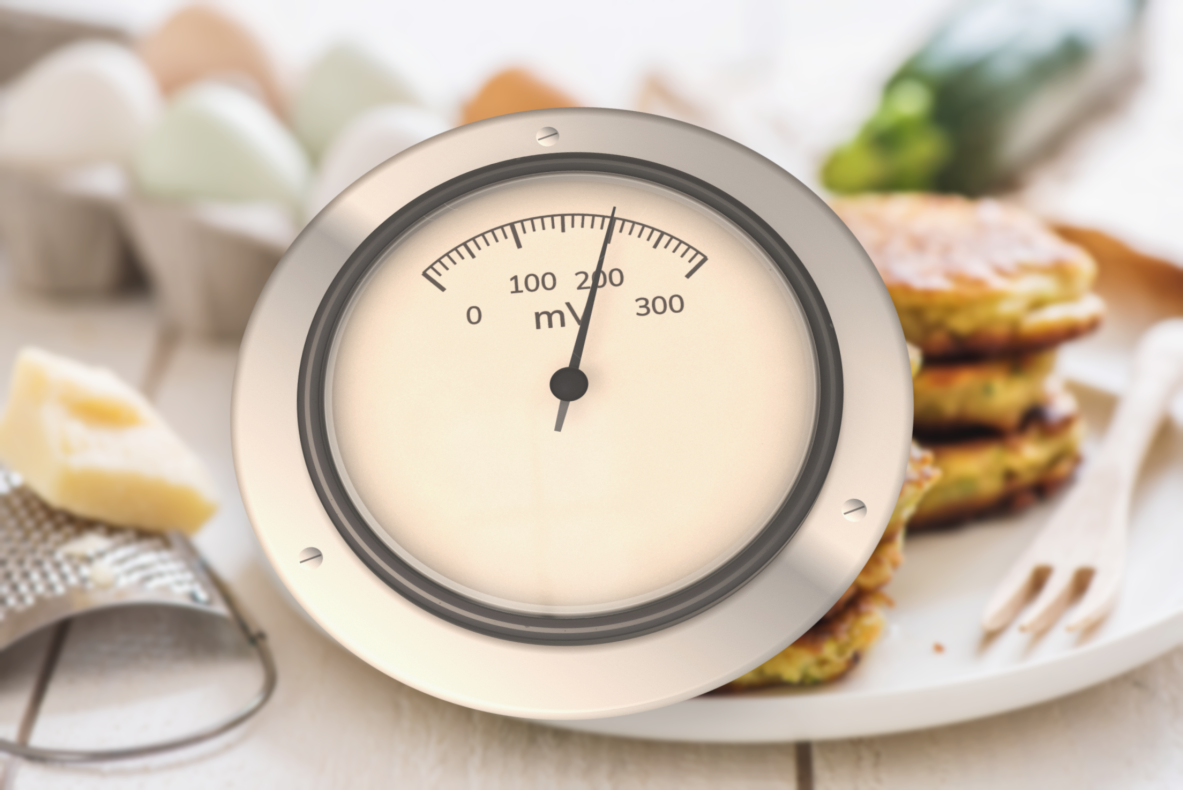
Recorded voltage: mV 200
